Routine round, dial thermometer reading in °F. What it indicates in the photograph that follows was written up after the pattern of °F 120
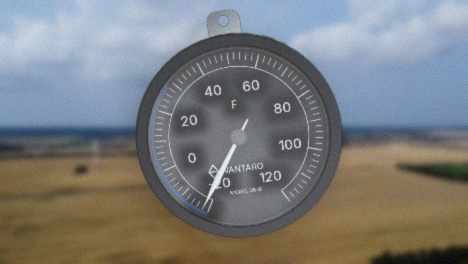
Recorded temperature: °F -18
